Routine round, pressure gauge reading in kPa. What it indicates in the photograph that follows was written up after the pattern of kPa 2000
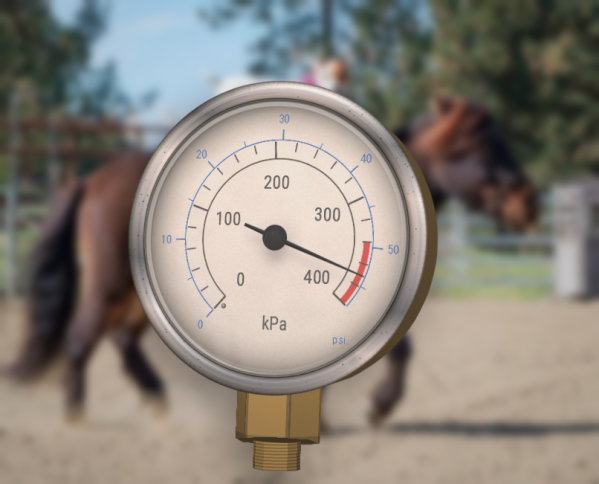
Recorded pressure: kPa 370
